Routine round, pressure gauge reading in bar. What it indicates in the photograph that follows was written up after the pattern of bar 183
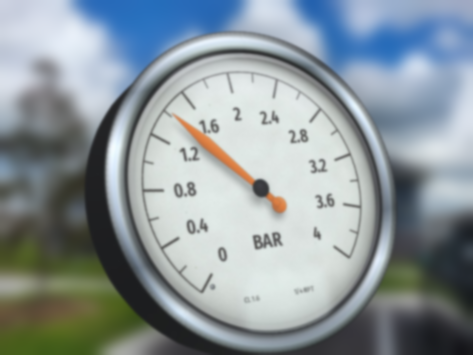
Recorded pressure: bar 1.4
